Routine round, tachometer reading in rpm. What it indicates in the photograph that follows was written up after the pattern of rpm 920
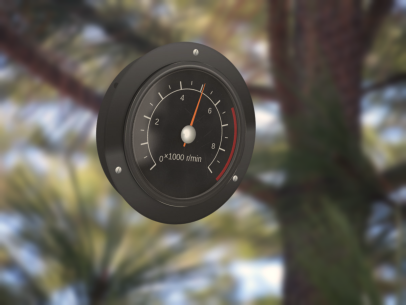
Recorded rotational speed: rpm 5000
